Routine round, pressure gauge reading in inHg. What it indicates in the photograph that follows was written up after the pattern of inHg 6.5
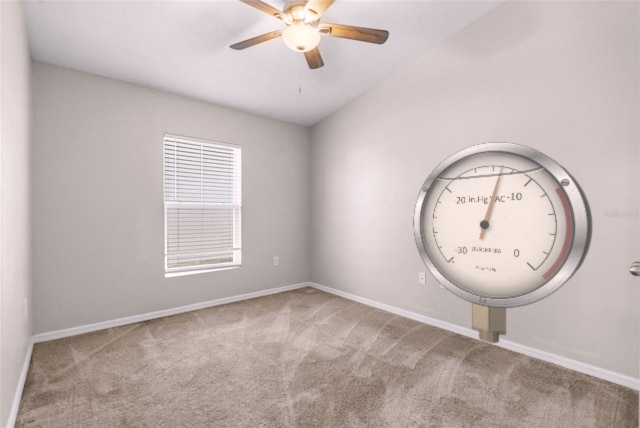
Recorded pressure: inHg -13
